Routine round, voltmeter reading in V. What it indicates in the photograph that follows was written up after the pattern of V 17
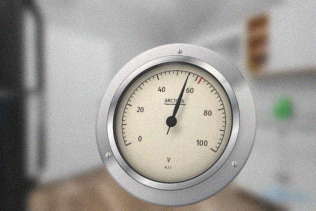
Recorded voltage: V 56
